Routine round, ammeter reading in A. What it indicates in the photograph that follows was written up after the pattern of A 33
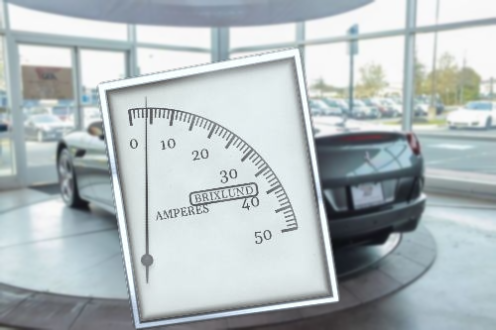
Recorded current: A 4
